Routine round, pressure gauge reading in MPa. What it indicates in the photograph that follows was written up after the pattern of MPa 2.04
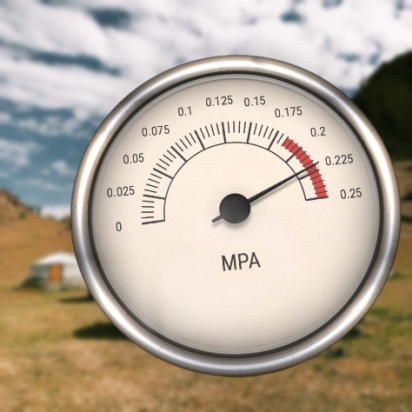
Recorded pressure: MPa 0.22
